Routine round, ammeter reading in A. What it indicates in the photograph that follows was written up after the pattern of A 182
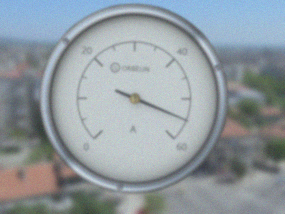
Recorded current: A 55
